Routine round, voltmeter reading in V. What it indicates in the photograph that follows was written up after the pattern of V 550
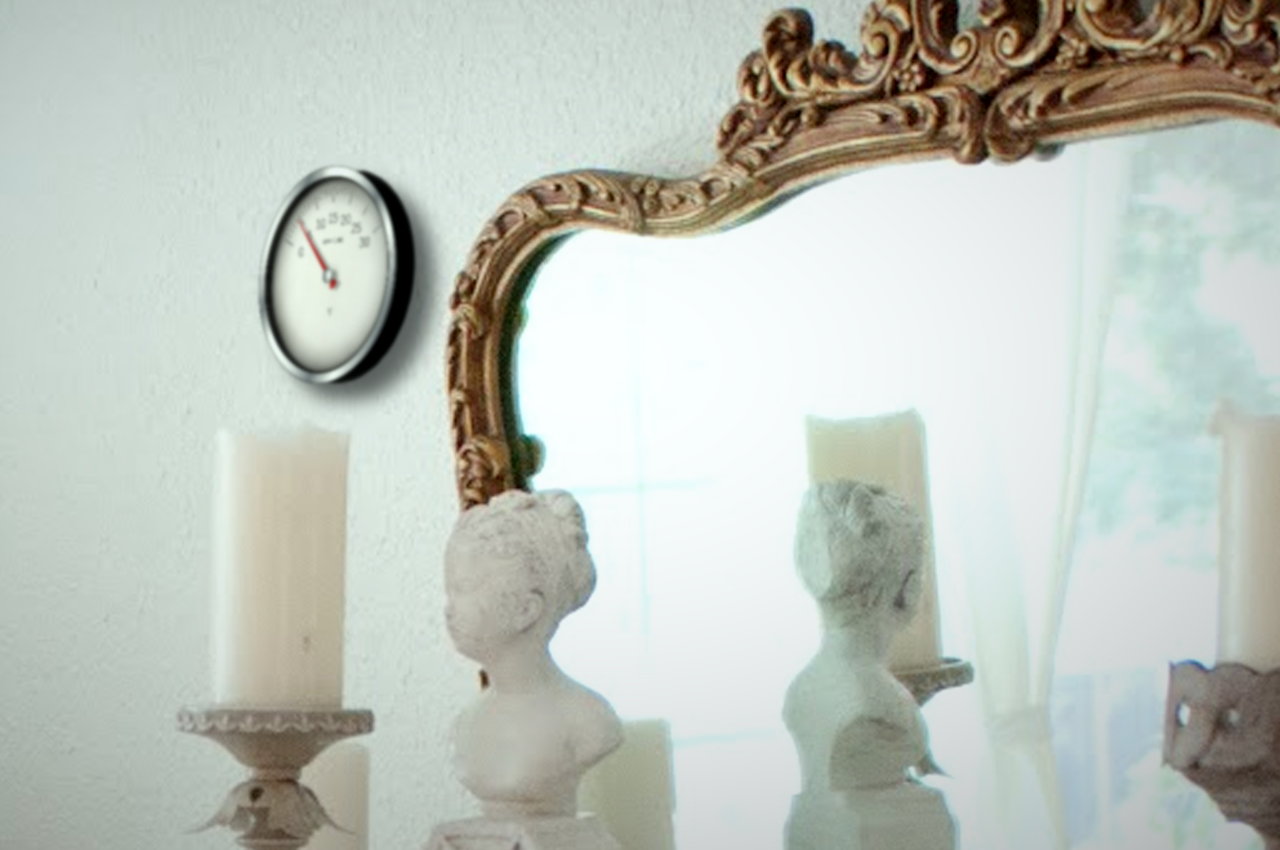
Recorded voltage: V 5
